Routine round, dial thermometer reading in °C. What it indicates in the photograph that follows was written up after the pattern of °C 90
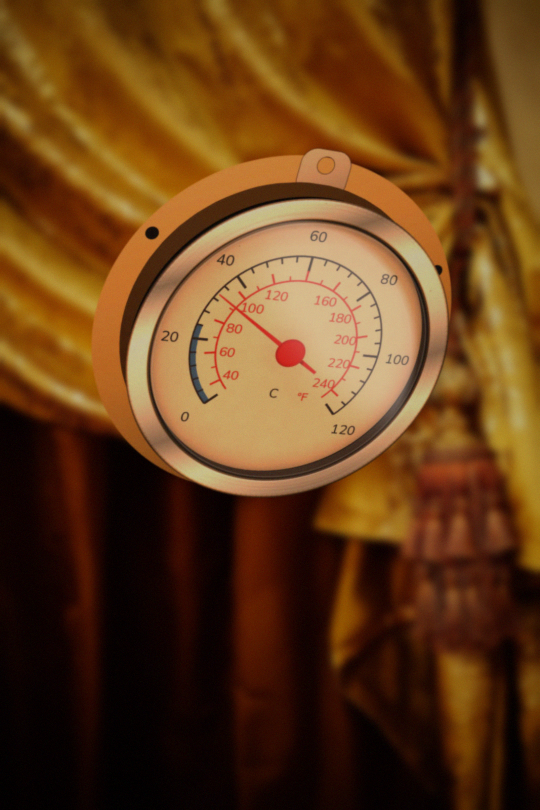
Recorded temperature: °C 34
